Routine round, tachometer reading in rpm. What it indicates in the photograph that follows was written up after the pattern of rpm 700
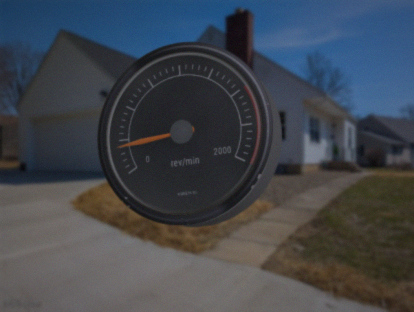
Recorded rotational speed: rpm 200
